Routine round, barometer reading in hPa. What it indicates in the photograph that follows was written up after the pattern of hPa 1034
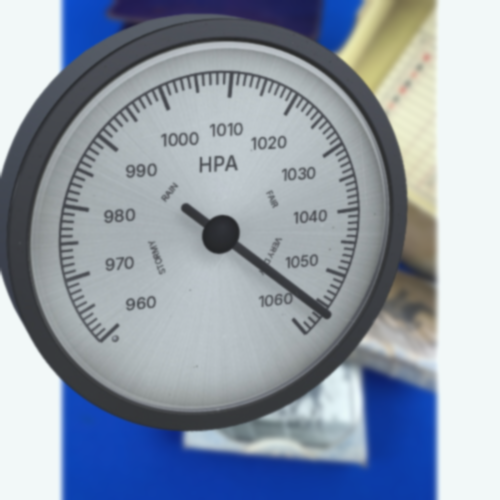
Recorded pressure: hPa 1056
